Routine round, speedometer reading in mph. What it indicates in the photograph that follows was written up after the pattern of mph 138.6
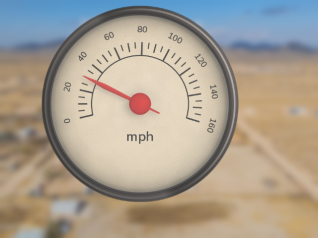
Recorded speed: mph 30
